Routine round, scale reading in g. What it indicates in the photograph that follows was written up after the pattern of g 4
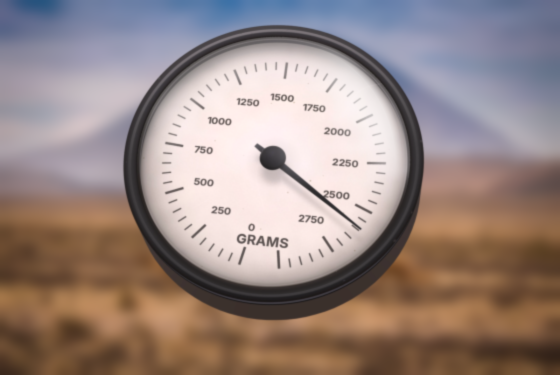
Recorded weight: g 2600
